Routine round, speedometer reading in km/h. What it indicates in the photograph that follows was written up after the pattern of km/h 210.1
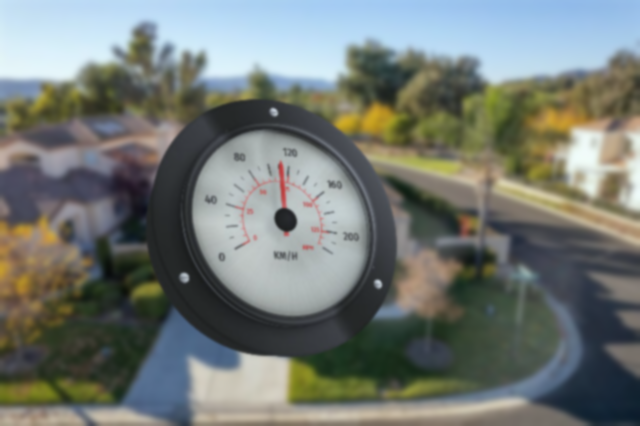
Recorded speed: km/h 110
